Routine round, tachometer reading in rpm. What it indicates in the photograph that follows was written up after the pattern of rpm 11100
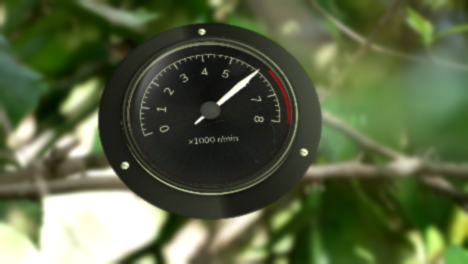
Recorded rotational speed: rpm 6000
